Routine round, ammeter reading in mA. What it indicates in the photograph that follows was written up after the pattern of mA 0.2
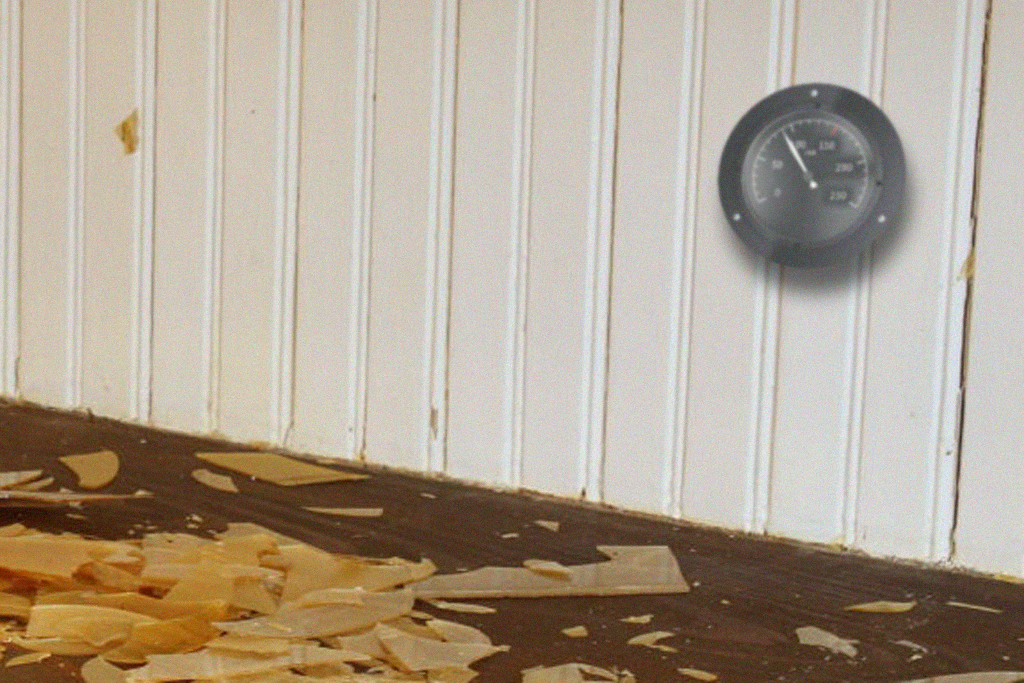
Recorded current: mA 90
